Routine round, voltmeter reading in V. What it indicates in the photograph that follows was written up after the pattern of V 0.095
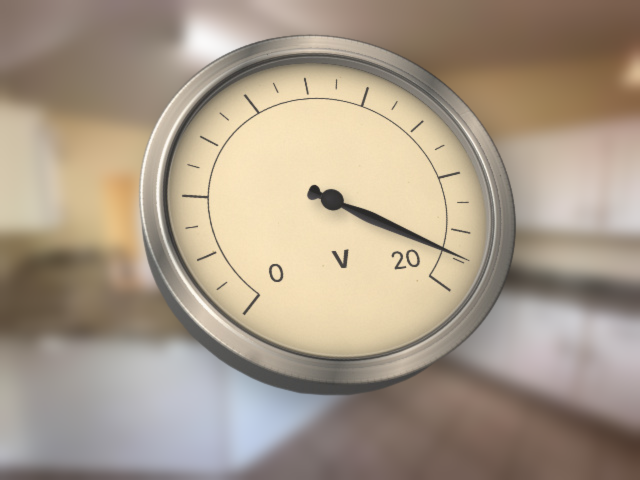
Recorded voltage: V 19
